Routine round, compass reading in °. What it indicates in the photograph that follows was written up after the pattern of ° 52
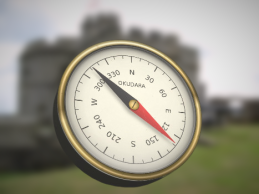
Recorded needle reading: ° 130
